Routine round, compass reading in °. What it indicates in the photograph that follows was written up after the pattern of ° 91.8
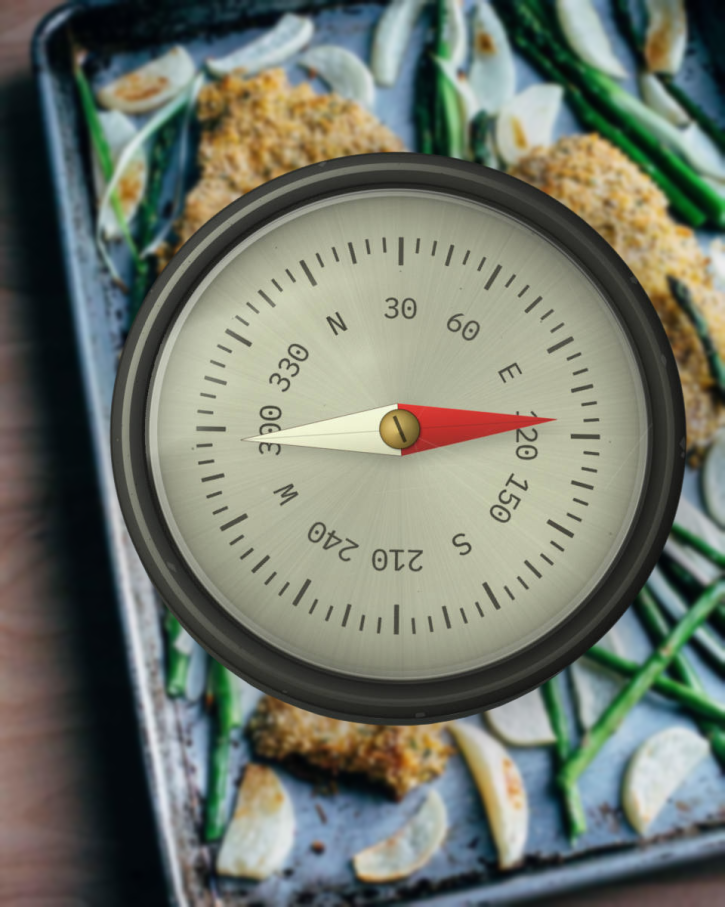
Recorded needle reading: ° 115
